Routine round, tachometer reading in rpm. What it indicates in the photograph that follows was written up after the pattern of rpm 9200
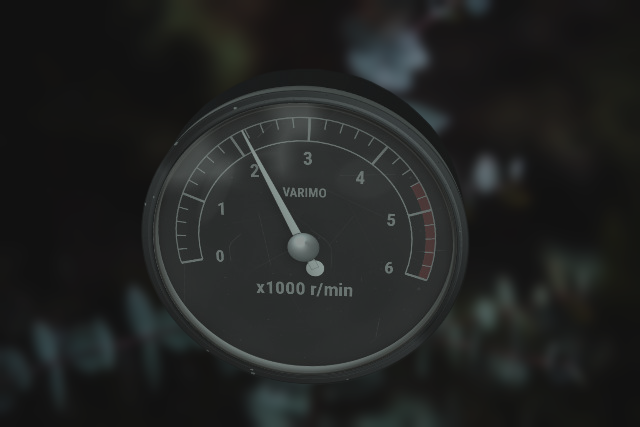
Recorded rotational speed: rpm 2200
